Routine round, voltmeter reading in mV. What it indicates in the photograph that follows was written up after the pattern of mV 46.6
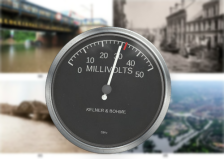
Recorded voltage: mV 30
